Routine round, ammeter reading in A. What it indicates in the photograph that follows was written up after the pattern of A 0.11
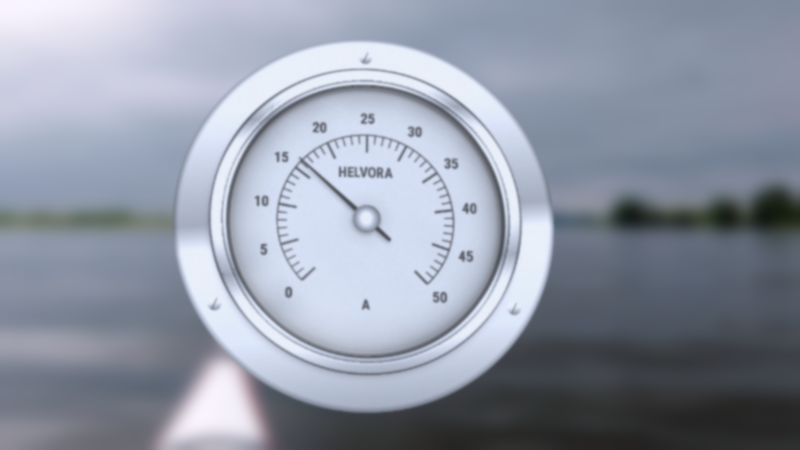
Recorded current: A 16
